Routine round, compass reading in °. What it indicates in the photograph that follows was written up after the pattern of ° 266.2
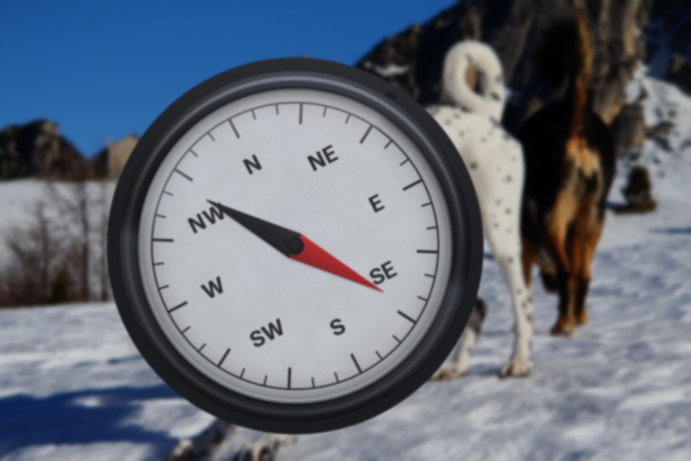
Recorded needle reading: ° 145
